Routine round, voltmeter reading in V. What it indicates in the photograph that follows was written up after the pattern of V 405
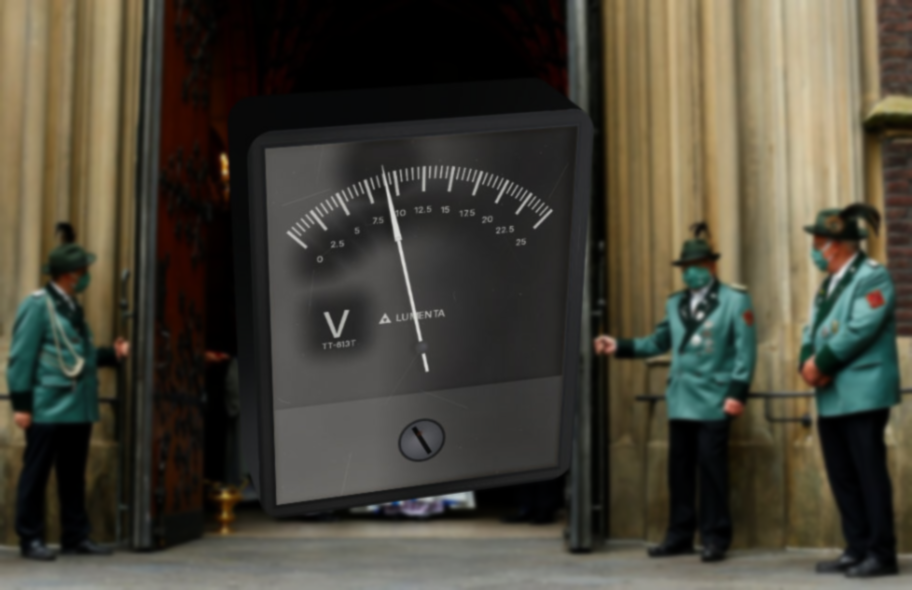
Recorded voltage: V 9
